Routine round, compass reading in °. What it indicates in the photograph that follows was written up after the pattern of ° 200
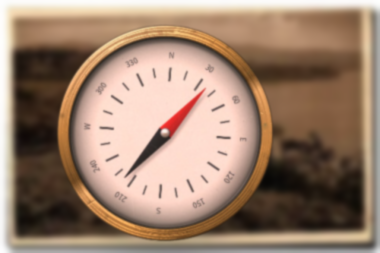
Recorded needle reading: ° 37.5
